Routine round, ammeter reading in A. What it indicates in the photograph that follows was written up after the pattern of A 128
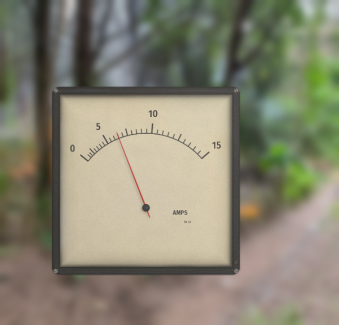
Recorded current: A 6.5
